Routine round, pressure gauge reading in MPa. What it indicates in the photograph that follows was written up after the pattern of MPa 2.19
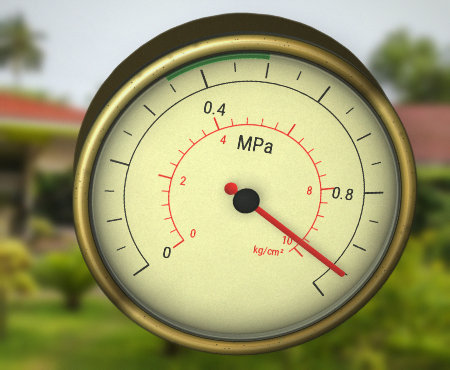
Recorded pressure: MPa 0.95
